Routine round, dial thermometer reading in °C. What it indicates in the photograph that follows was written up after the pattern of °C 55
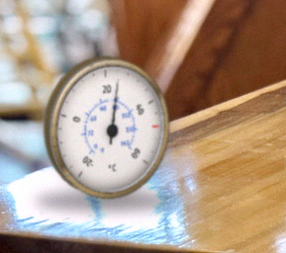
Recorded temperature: °C 24
